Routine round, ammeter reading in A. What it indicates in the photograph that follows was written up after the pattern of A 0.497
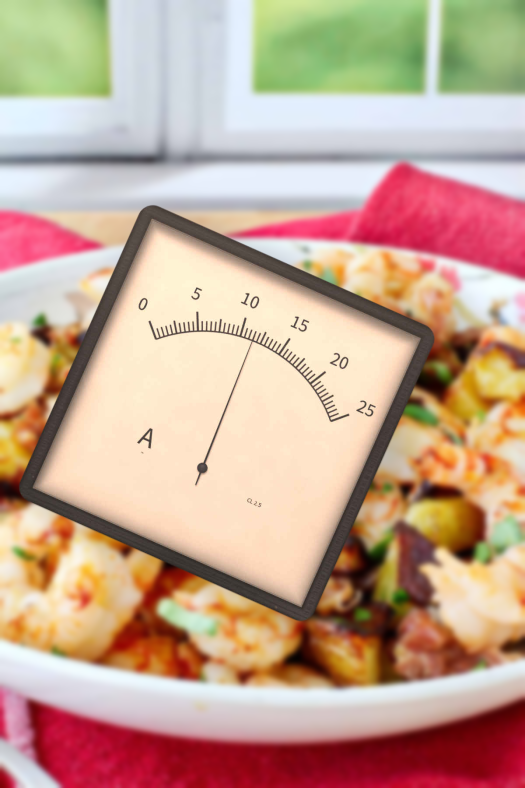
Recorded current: A 11.5
